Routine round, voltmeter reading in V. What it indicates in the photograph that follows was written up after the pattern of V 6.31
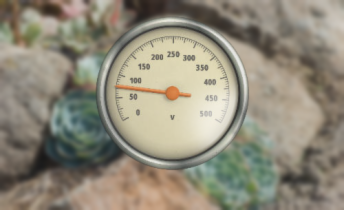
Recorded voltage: V 75
